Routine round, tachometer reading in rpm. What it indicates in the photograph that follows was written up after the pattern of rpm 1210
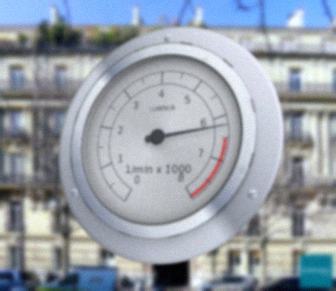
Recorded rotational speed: rpm 6250
